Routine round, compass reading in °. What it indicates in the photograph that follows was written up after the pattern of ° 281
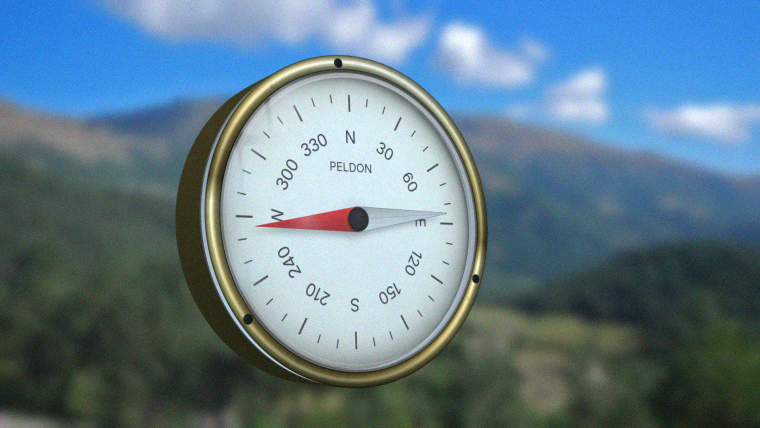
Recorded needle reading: ° 265
